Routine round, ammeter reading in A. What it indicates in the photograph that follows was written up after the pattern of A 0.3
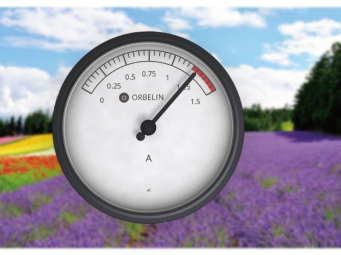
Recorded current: A 1.25
